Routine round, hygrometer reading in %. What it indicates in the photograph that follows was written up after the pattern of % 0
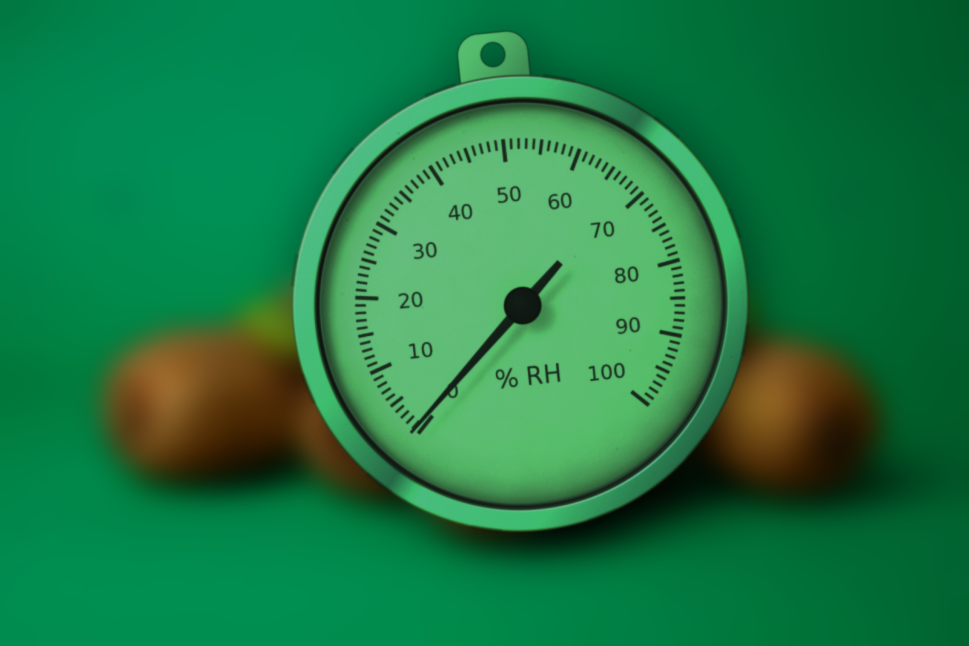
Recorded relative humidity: % 1
